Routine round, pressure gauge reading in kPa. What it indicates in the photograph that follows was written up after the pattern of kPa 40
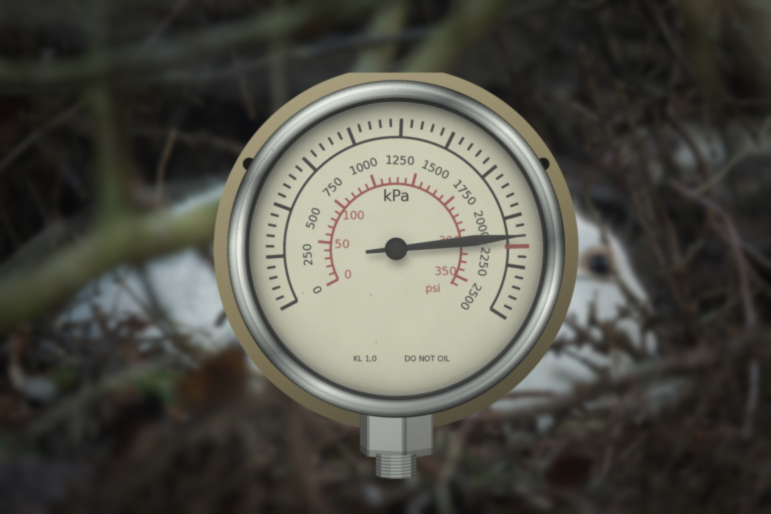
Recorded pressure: kPa 2100
